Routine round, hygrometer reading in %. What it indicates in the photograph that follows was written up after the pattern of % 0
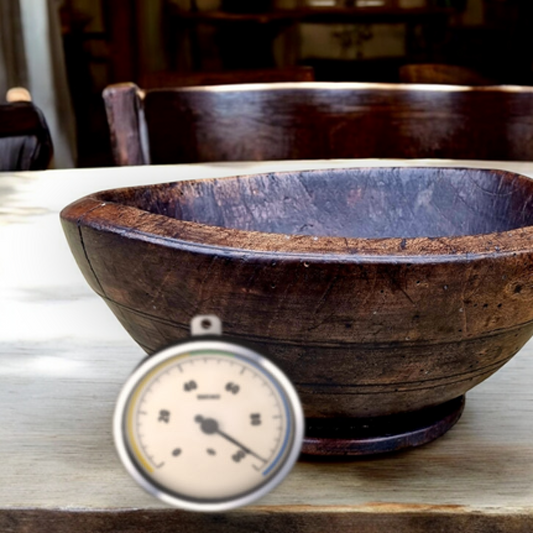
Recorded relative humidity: % 96
